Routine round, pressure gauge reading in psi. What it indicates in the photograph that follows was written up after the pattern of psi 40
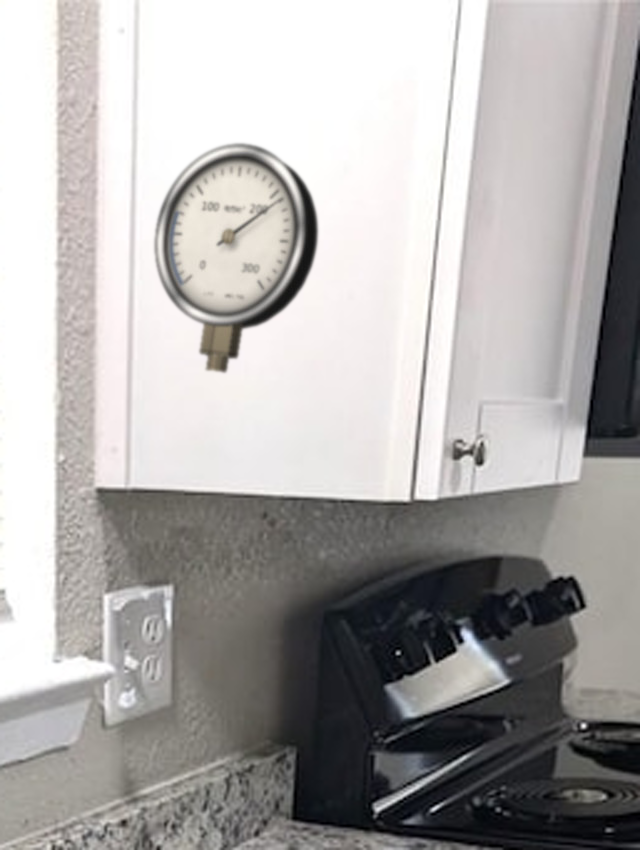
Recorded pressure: psi 210
